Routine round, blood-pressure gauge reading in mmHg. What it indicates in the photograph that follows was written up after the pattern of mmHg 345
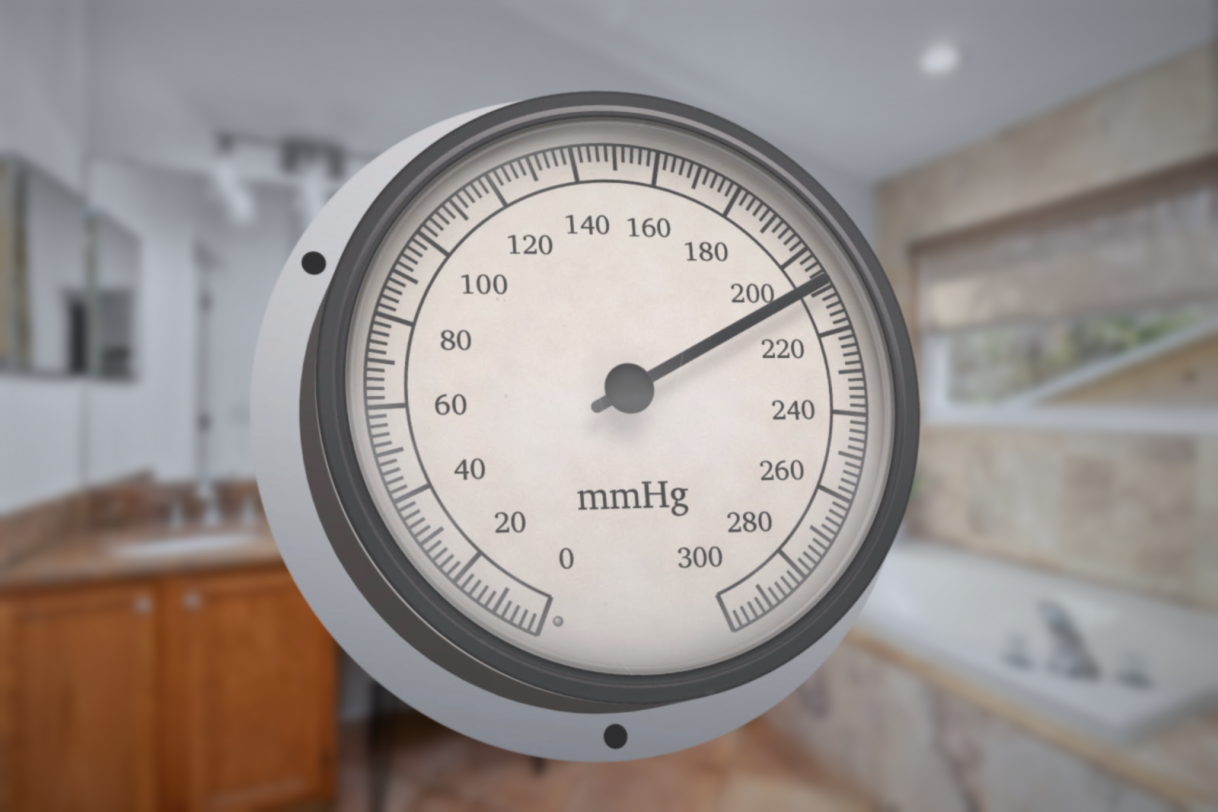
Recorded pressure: mmHg 208
